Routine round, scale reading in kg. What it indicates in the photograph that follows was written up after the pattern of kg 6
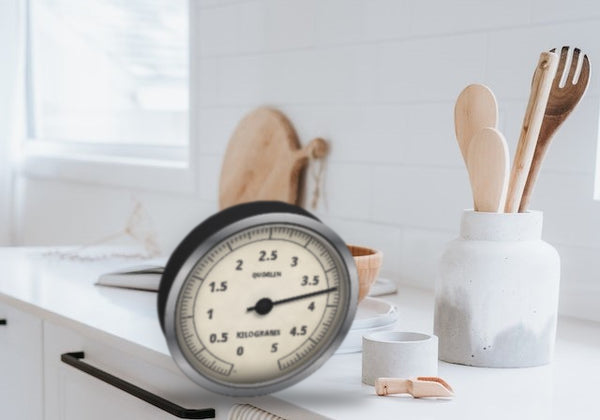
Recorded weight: kg 3.75
